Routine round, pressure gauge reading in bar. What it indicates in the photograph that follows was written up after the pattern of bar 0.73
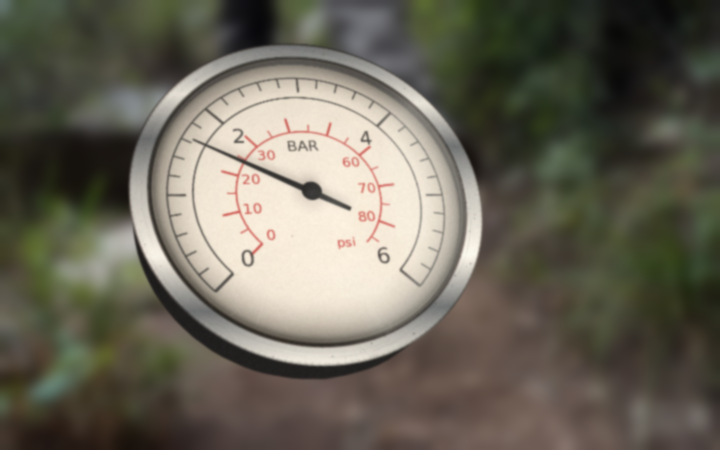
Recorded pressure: bar 1.6
